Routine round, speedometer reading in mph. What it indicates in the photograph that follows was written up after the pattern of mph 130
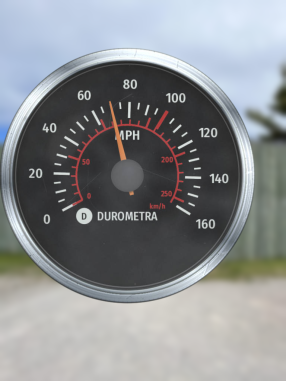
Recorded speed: mph 70
